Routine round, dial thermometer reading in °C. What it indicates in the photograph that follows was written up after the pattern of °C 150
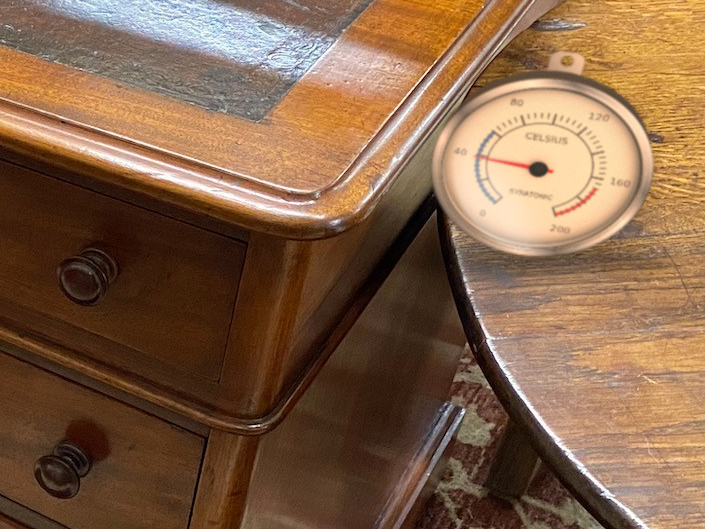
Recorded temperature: °C 40
